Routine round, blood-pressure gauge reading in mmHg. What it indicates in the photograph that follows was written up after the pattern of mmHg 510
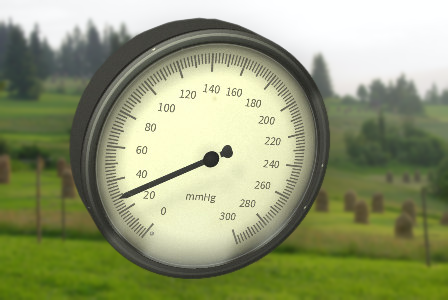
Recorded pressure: mmHg 30
